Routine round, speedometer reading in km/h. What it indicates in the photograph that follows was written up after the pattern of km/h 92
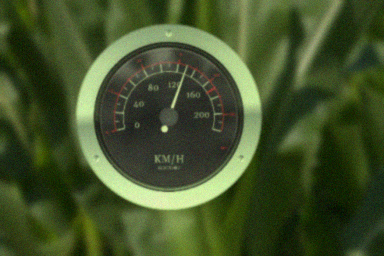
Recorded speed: km/h 130
